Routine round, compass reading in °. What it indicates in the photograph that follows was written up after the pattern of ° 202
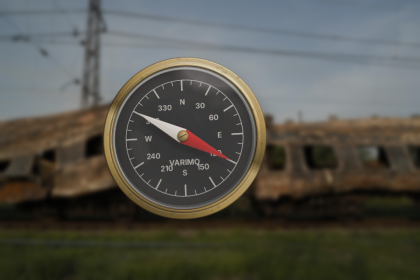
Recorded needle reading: ° 120
